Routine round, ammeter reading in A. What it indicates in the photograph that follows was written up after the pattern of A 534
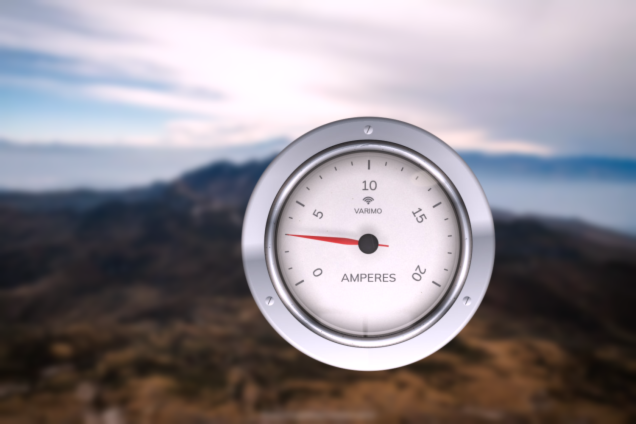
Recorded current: A 3
